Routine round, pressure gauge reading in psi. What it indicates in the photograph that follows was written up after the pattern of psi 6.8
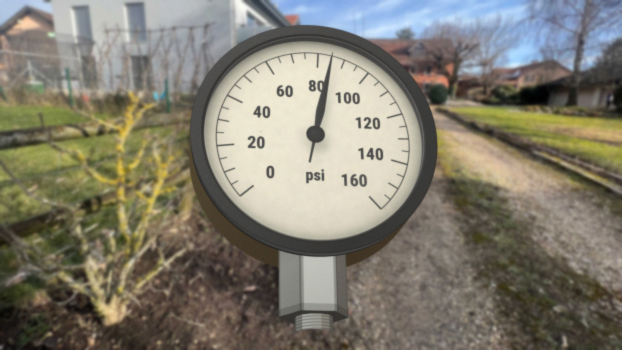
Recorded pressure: psi 85
